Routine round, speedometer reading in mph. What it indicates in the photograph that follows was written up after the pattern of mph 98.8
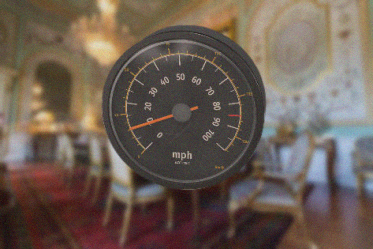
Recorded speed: mph 10
